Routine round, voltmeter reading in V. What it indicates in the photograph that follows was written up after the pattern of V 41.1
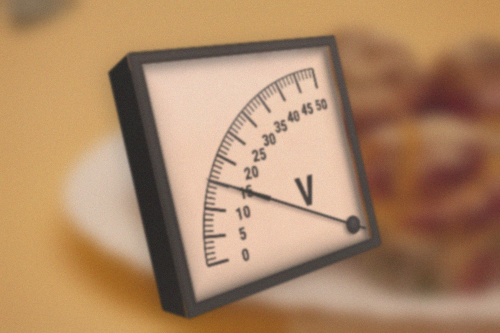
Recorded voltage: V 15
